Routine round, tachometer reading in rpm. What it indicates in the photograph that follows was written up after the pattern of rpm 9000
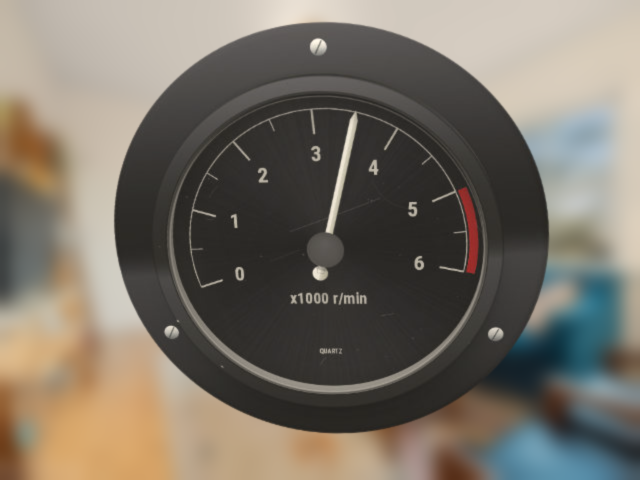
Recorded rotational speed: rpm 3500
